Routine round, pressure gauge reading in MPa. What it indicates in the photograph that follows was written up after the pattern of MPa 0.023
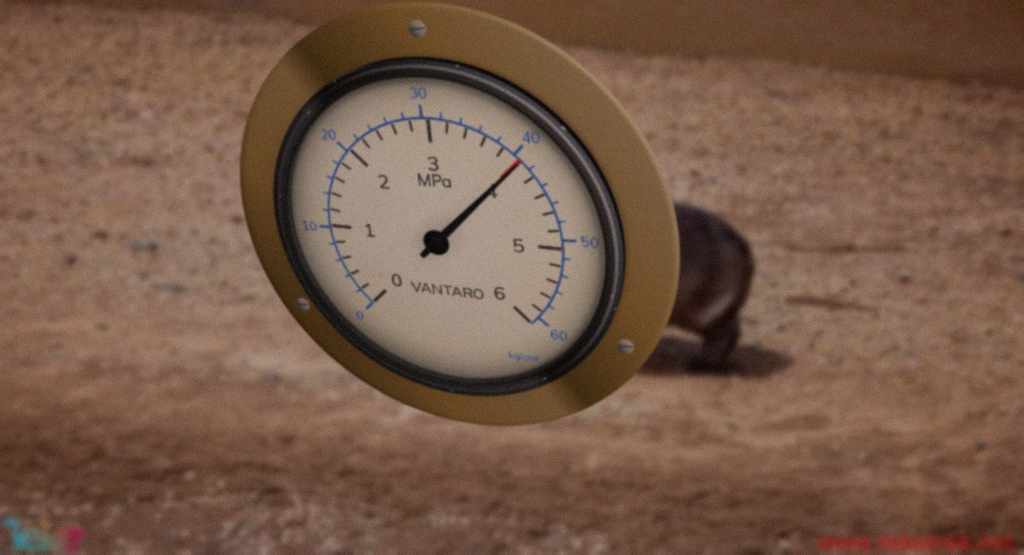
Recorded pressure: MPa 4
